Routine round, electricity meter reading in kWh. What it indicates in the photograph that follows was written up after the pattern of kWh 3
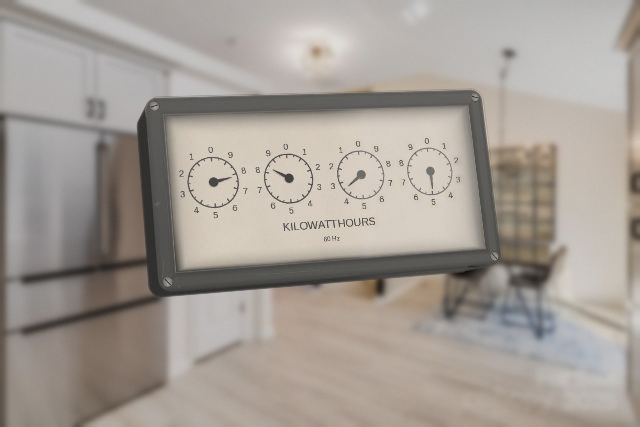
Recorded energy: kWh 7835
